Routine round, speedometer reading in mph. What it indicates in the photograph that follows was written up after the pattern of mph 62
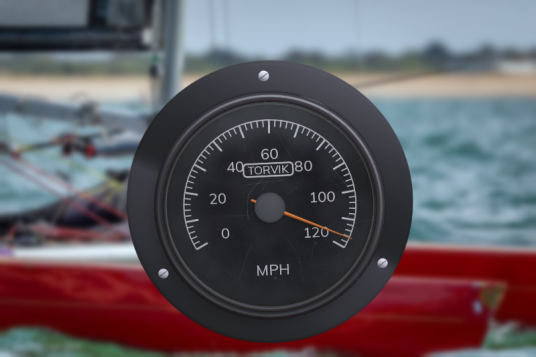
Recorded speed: mph 116
